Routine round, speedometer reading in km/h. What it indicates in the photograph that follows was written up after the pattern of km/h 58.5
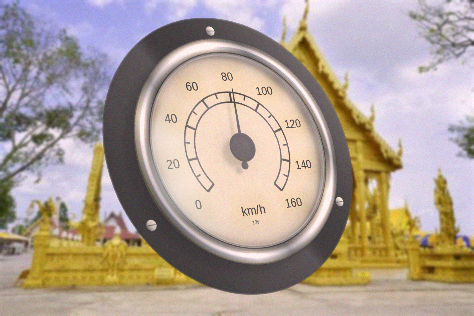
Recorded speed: km/h 80
